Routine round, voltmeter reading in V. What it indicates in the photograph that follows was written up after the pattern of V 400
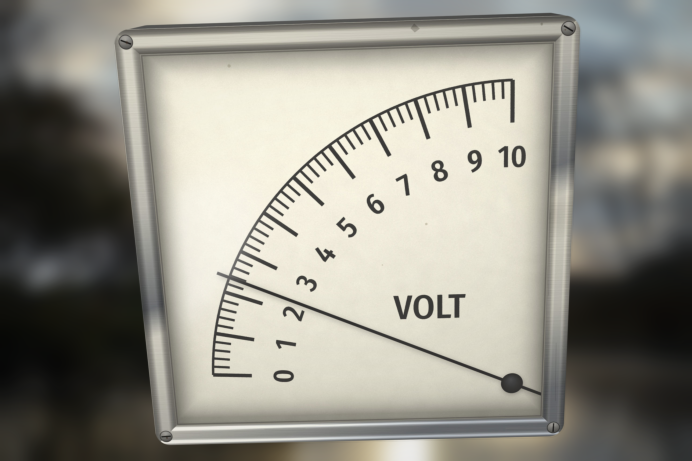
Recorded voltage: V 2.4
